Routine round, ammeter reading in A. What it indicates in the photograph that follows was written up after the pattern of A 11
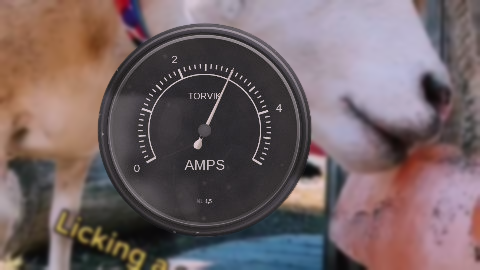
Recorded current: A 3
